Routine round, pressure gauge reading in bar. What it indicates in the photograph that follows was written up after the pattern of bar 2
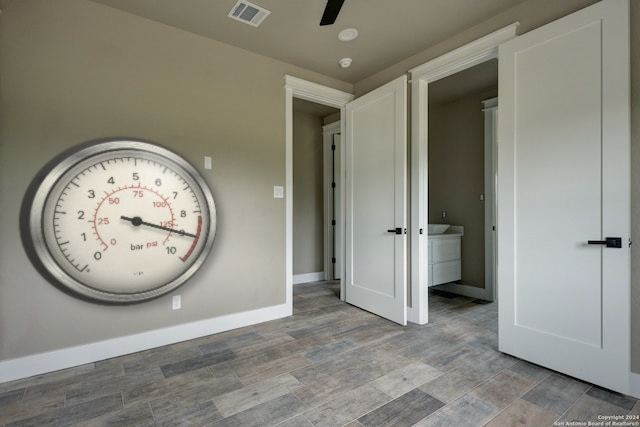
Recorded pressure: bar 9
